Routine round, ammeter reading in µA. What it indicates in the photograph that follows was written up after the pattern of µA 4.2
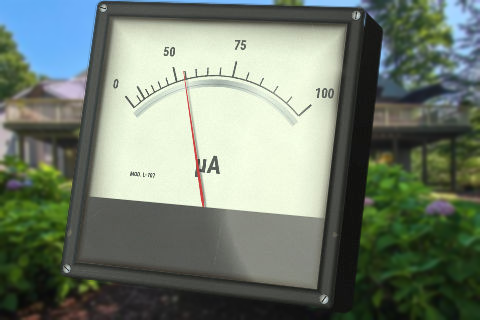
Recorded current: µA 55
